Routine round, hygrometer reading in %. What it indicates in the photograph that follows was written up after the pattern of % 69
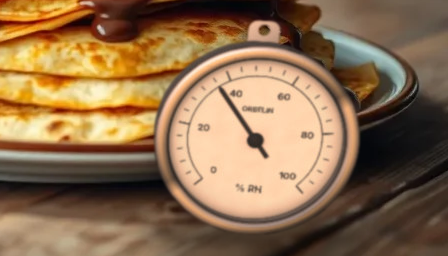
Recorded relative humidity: % 36
